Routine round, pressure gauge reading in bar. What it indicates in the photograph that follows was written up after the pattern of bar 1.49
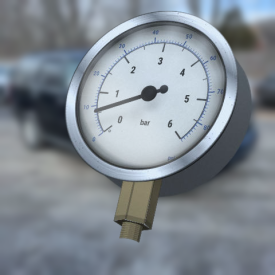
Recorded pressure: bar 0.5
